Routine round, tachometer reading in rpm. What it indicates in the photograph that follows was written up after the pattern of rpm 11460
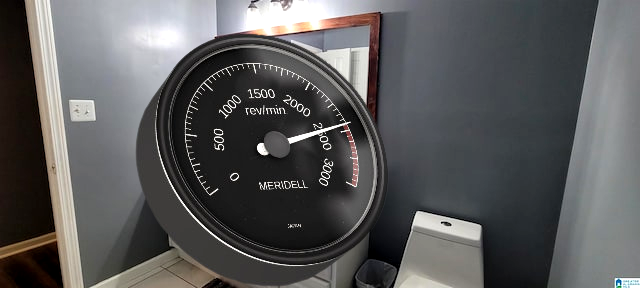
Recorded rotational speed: rpm 2450
